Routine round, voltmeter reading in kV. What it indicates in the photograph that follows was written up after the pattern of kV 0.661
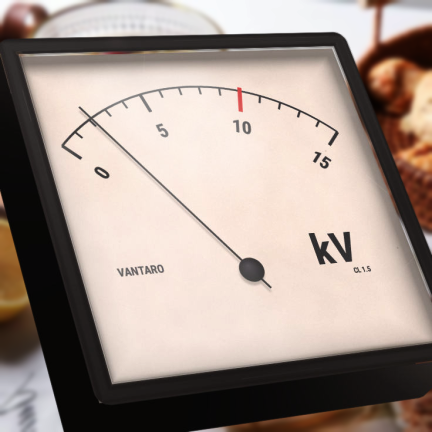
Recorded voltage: kV 2
